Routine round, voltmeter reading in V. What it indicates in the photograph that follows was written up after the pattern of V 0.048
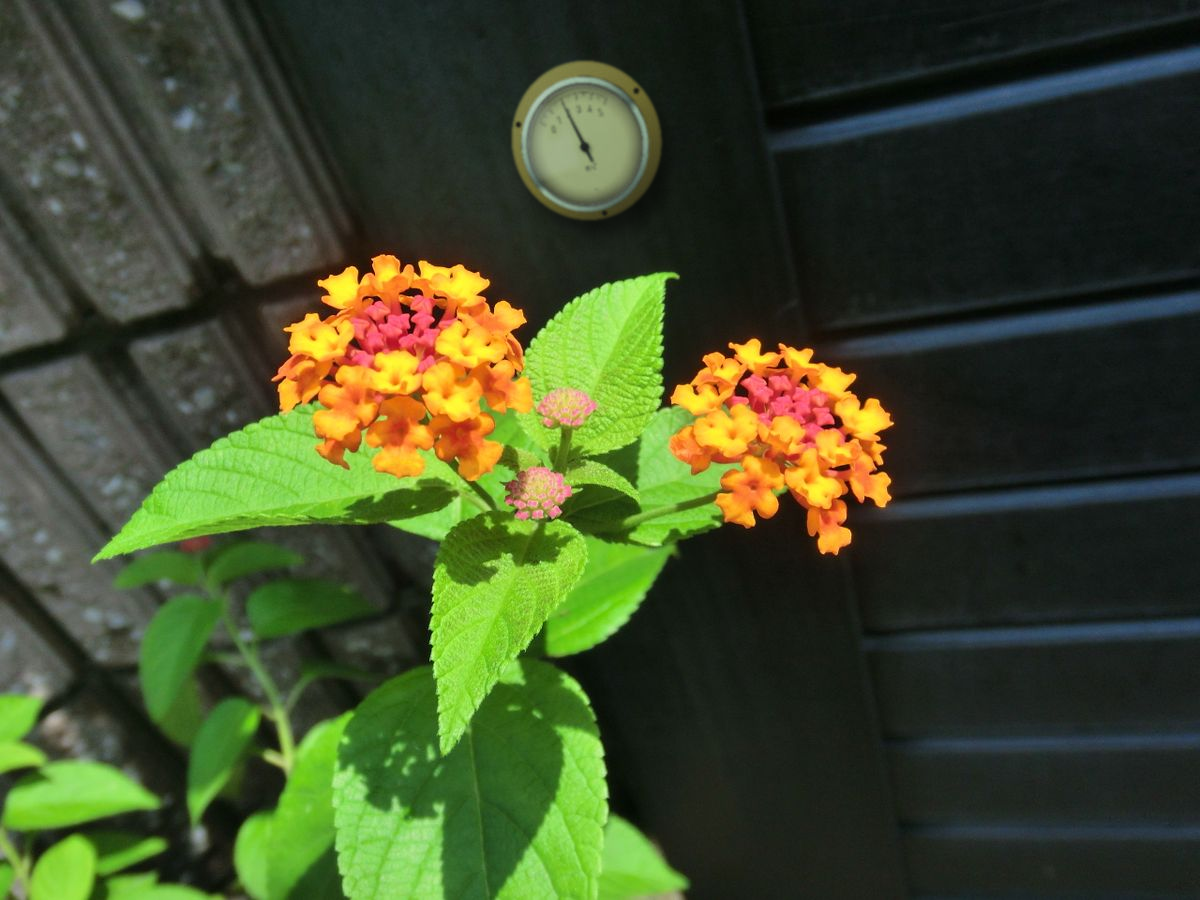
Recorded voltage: V 2
